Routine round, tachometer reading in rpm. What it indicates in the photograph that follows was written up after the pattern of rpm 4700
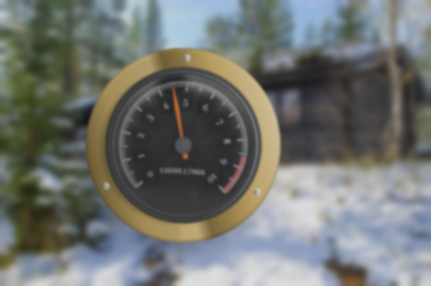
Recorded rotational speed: rpm 4500
